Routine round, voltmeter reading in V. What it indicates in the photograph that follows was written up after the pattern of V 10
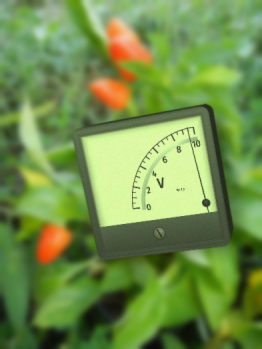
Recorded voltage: V 9.5
